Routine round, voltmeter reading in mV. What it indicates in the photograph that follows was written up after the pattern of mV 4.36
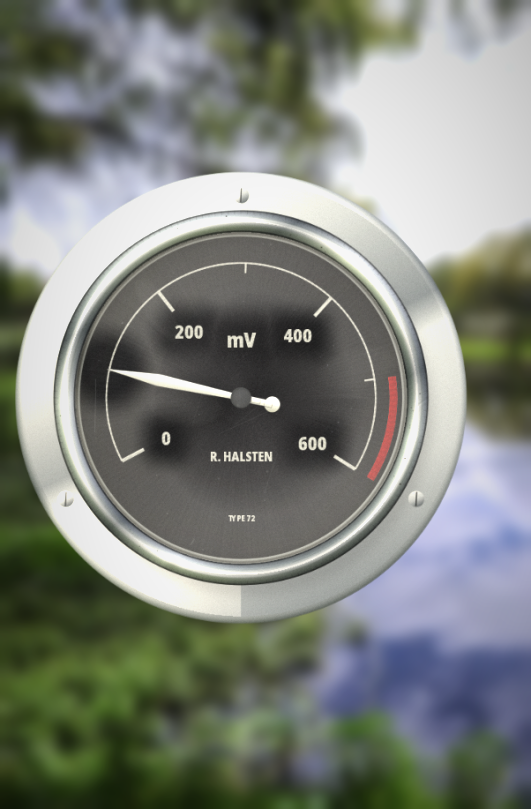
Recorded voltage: mV 100
